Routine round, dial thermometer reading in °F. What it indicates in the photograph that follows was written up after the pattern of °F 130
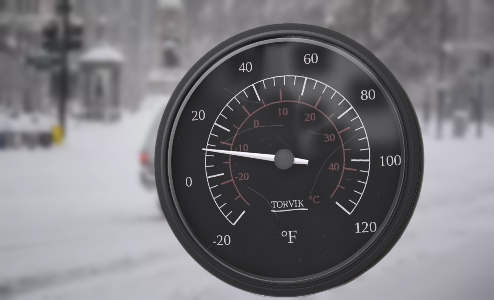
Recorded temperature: °F 10
